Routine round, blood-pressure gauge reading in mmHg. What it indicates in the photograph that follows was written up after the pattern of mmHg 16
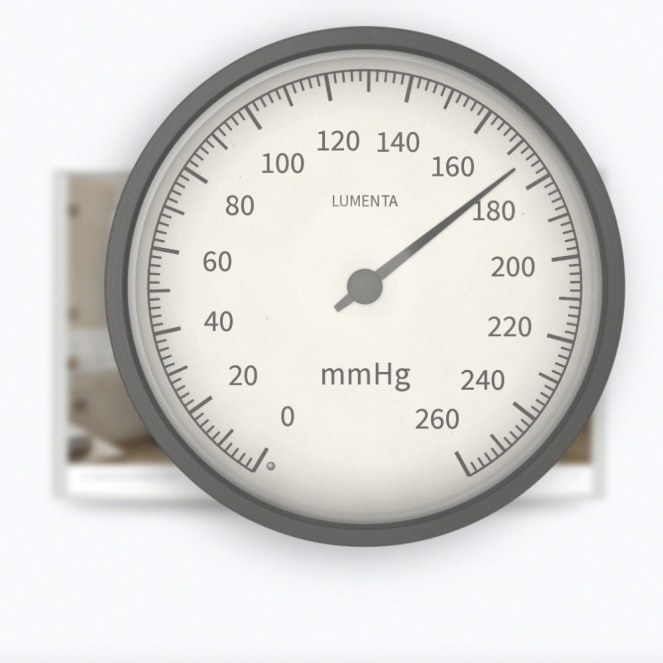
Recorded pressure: mmHg 174
